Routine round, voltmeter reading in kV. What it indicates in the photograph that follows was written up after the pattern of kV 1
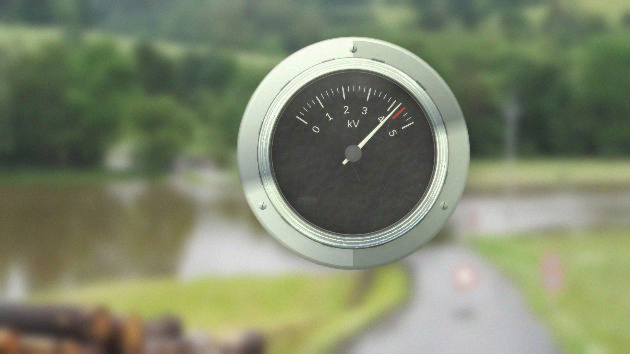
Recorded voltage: kV 4.2
